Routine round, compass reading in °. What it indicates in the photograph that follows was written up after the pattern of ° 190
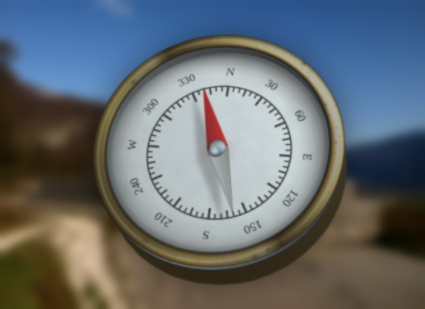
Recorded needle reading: ° 340
